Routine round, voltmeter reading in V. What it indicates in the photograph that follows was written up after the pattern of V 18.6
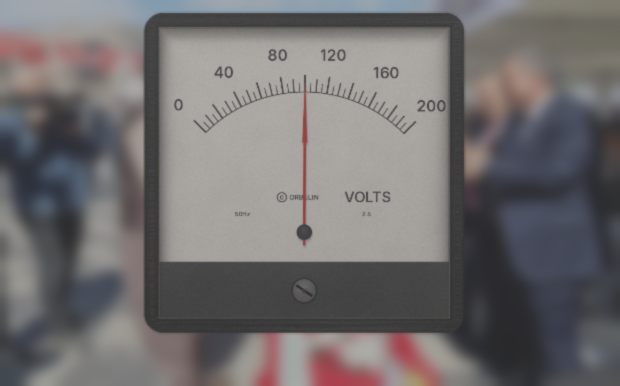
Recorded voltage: V 100
